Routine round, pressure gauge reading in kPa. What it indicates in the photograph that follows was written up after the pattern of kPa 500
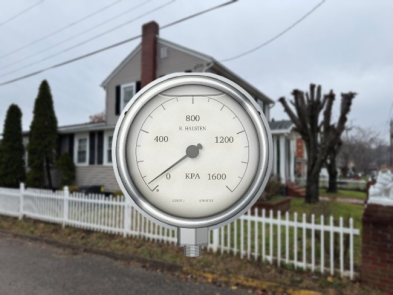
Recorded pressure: kPa 50
